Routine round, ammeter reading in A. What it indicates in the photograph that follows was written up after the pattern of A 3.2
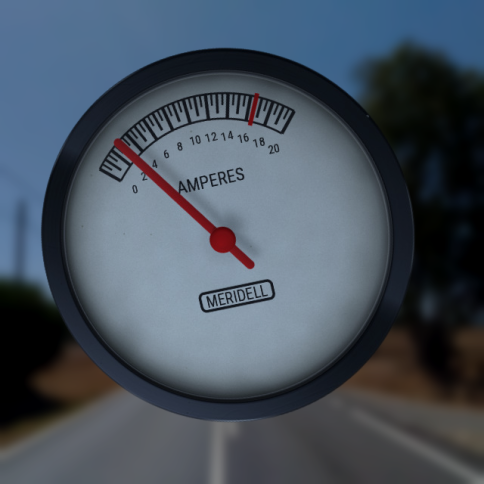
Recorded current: A 3
